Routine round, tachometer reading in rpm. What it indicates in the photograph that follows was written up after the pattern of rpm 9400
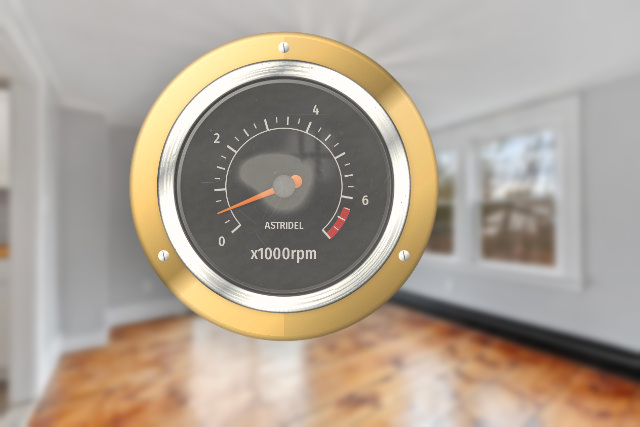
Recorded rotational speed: rpm 500
